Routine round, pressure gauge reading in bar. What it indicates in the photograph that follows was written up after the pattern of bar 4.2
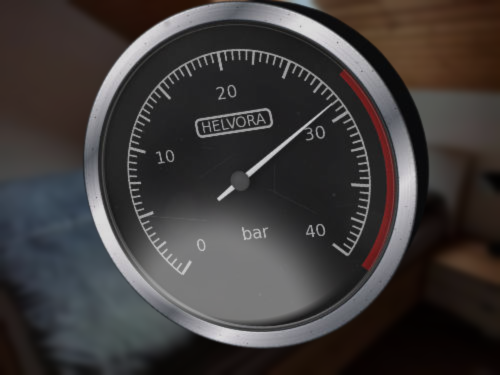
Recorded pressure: bar 29
